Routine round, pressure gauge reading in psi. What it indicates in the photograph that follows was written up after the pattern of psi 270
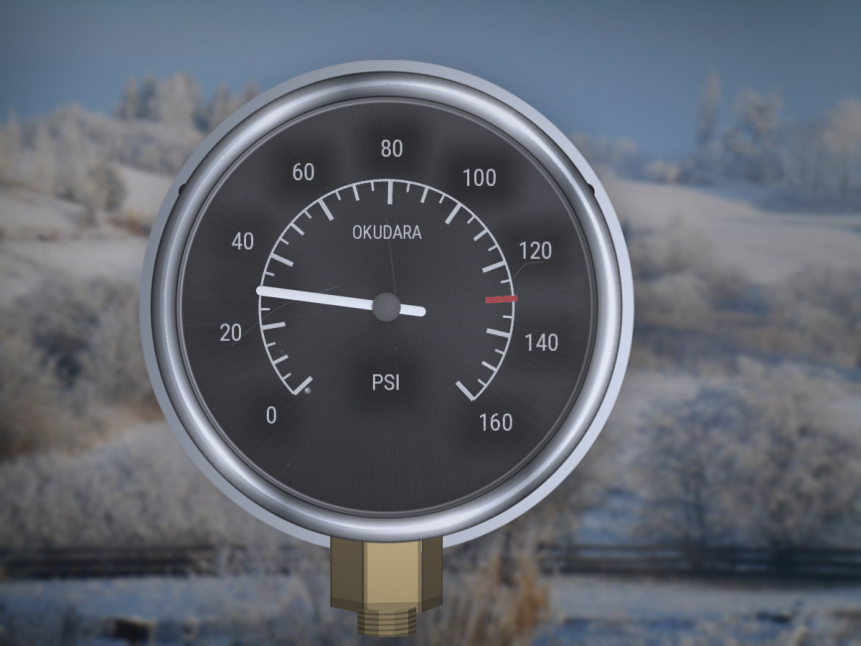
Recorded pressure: psi 30
